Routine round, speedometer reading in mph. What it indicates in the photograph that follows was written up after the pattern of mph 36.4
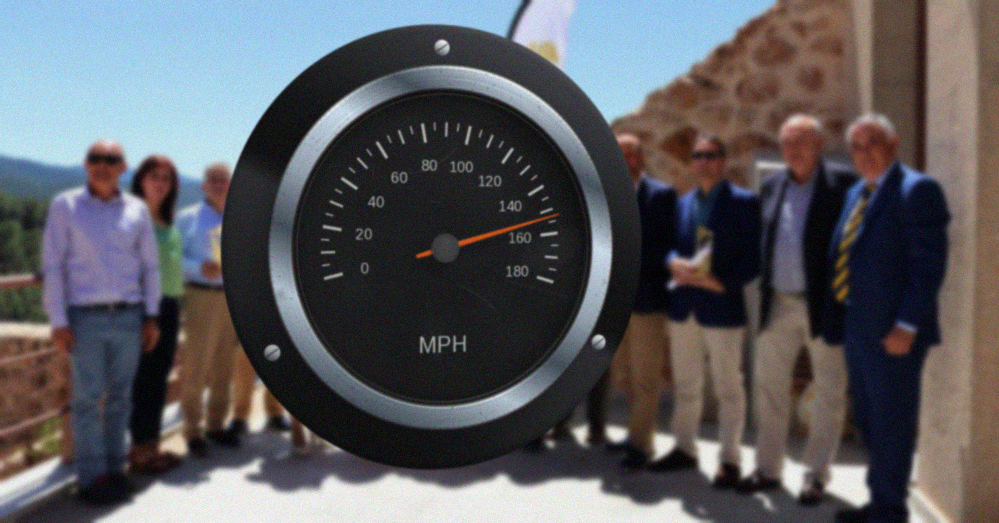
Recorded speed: mph 152.5
